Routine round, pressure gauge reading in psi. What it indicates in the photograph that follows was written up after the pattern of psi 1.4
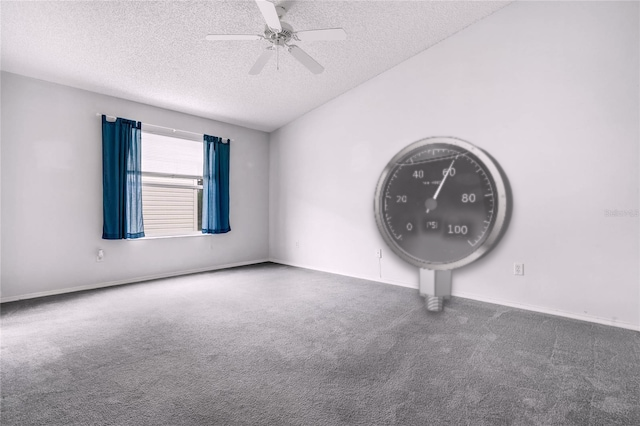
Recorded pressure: psi 60
